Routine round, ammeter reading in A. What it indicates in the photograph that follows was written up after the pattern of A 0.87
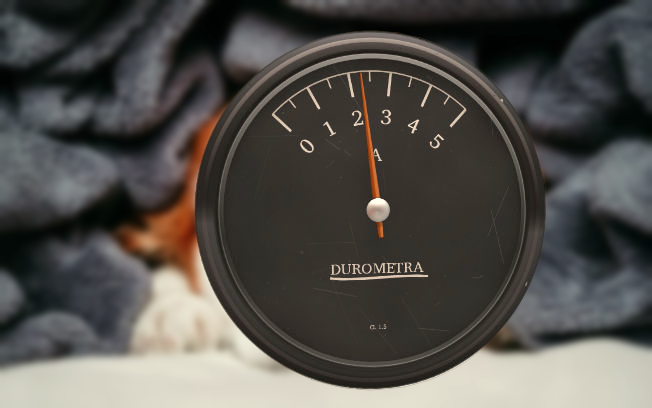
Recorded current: A 2.25
